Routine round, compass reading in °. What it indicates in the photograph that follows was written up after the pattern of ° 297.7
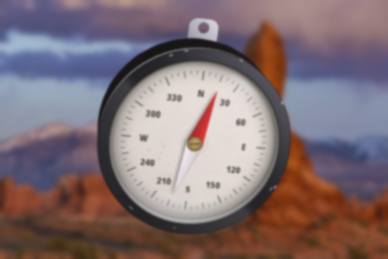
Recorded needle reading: ° 15
